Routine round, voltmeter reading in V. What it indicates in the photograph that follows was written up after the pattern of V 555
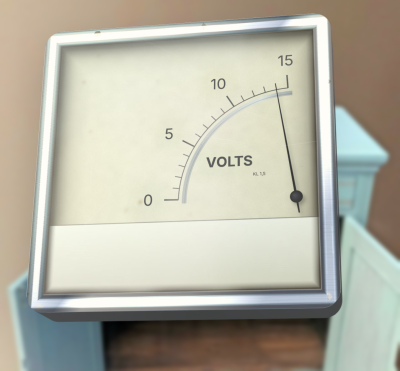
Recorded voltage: V 14
